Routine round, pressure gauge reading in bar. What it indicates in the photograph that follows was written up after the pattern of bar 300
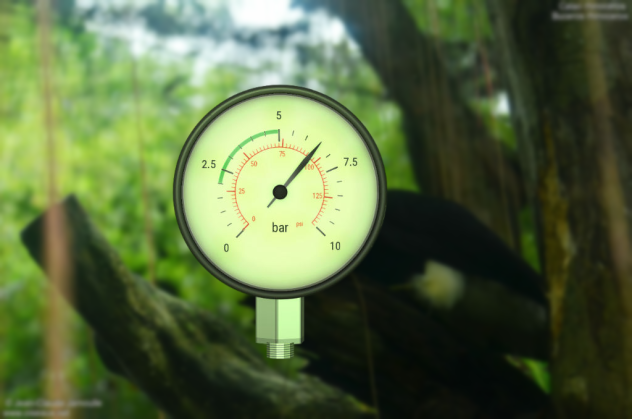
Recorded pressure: bar 6.5
